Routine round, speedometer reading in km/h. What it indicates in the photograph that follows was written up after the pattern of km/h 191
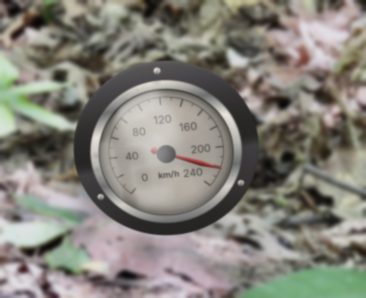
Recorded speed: km/h 220
